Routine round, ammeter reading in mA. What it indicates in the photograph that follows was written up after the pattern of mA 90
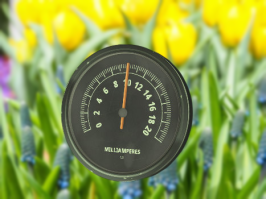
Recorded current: mA 10
